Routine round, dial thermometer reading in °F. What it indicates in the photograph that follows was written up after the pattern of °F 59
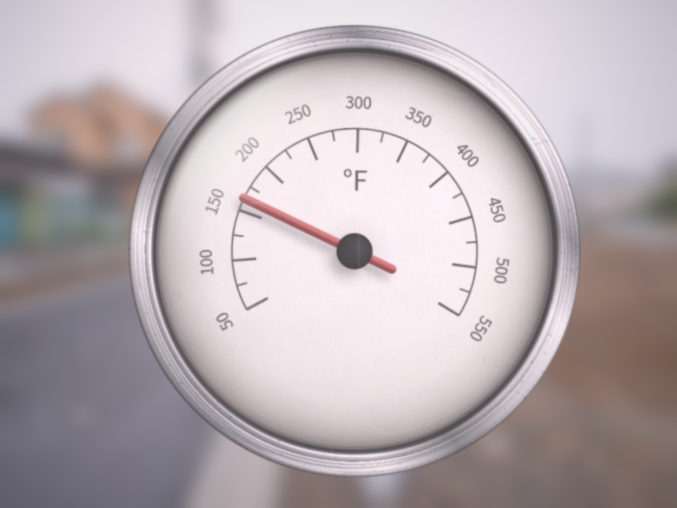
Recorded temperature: °F 162.5
